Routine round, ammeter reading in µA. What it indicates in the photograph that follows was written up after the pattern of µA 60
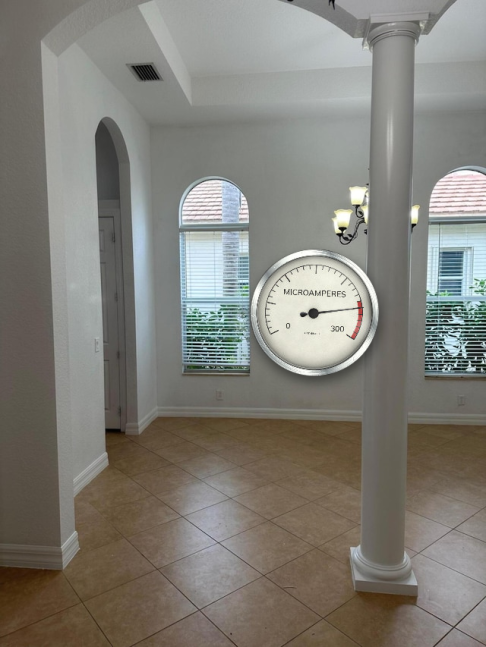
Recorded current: µA 250
